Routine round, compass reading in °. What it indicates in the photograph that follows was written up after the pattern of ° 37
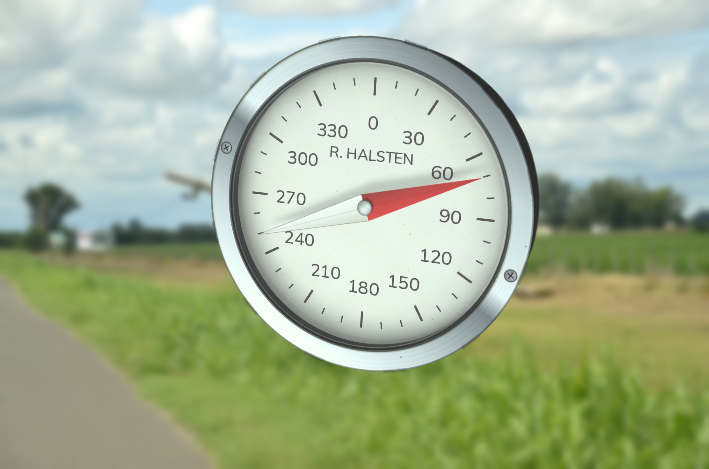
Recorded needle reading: ° 70
